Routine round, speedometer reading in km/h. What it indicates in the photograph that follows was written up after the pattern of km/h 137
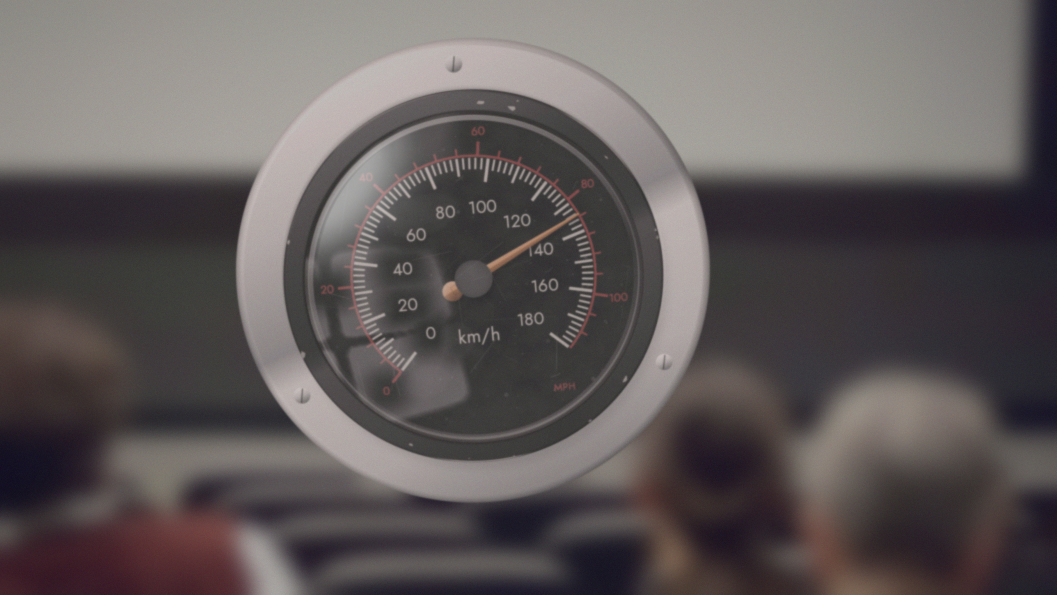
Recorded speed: km/h 134
